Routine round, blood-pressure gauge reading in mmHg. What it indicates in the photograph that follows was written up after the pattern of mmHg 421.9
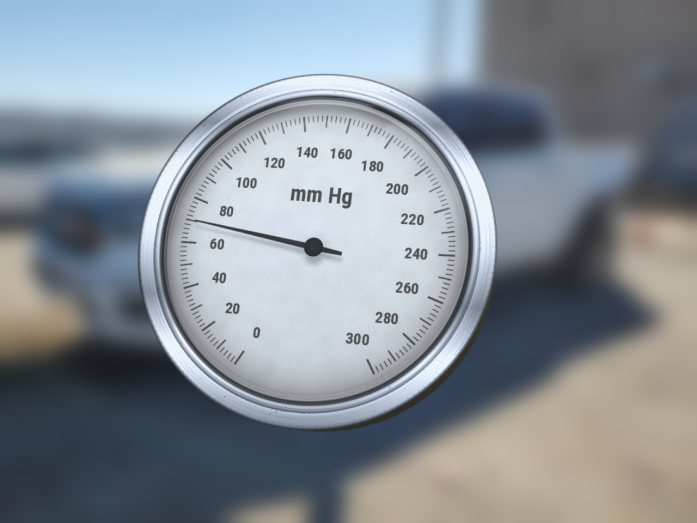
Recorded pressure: mmHg 70
